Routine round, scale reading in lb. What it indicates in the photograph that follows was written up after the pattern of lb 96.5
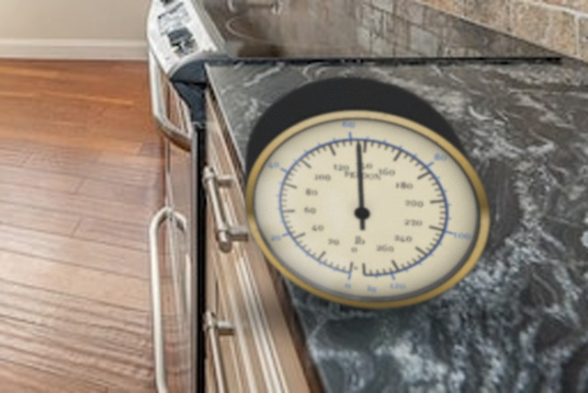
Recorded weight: lb 136
